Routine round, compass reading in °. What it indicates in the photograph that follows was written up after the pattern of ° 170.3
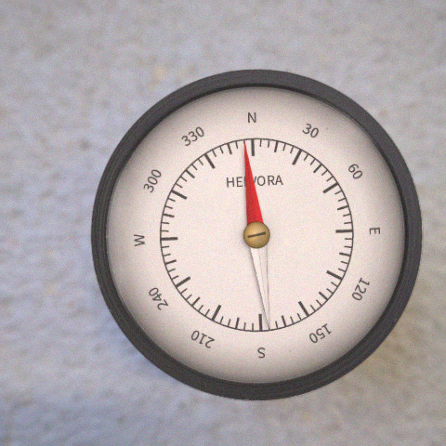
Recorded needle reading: ° 355
